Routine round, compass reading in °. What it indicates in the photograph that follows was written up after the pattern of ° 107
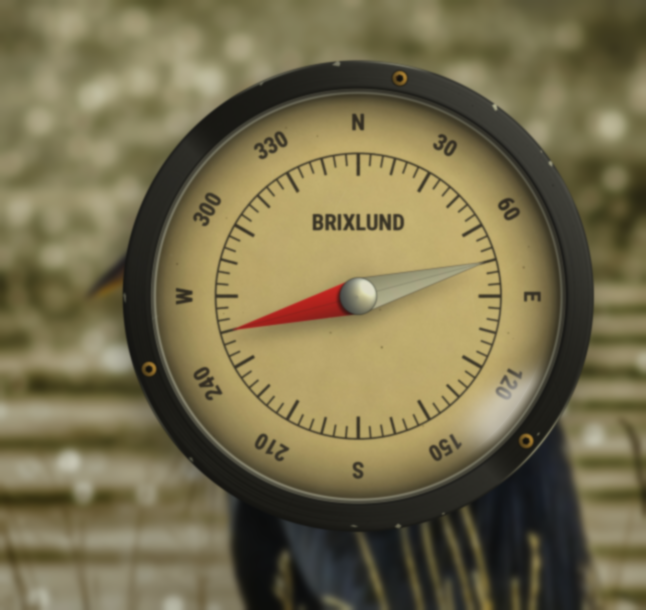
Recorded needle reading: ° 255
